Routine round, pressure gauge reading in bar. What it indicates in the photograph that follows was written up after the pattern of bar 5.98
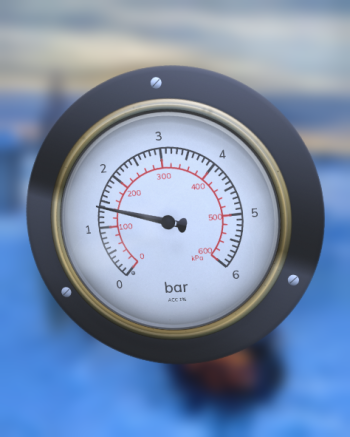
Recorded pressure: bar 1.4
